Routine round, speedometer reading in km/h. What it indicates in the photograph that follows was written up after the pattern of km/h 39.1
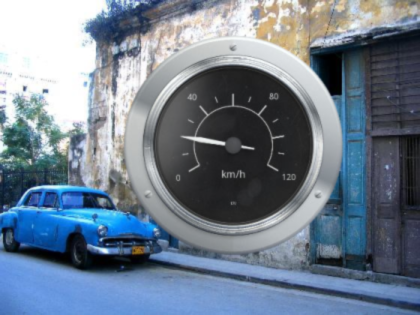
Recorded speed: km/h 20
